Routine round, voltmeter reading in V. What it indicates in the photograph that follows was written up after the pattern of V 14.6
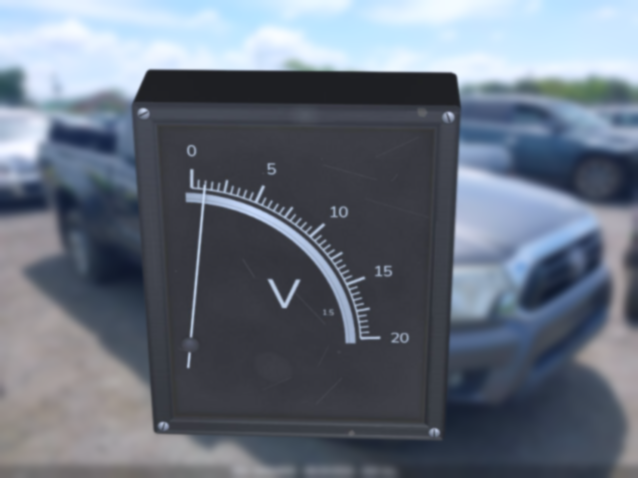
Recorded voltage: V 1
